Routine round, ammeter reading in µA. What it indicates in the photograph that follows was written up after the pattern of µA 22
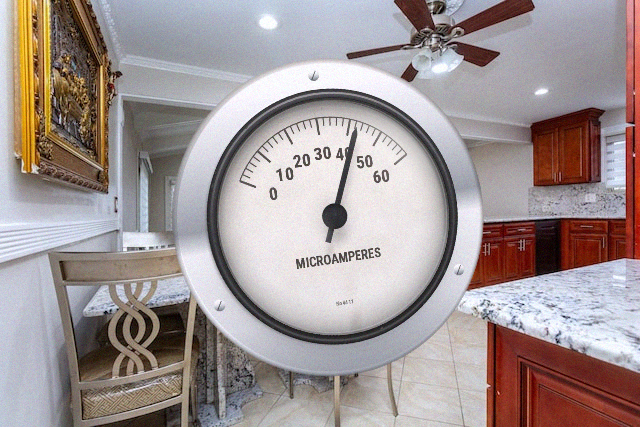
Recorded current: µA 42
